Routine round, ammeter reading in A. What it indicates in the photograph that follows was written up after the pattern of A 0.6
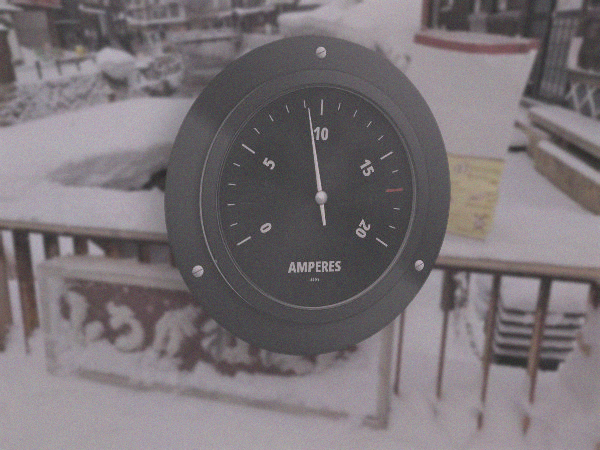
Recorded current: A 9
